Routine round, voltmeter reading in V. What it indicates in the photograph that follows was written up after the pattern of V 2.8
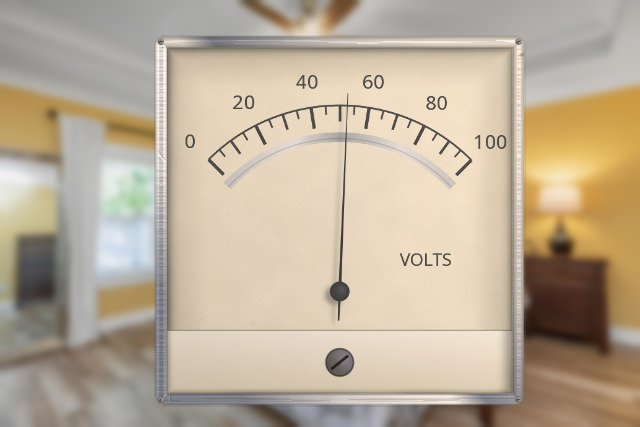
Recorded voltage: V 52.5
